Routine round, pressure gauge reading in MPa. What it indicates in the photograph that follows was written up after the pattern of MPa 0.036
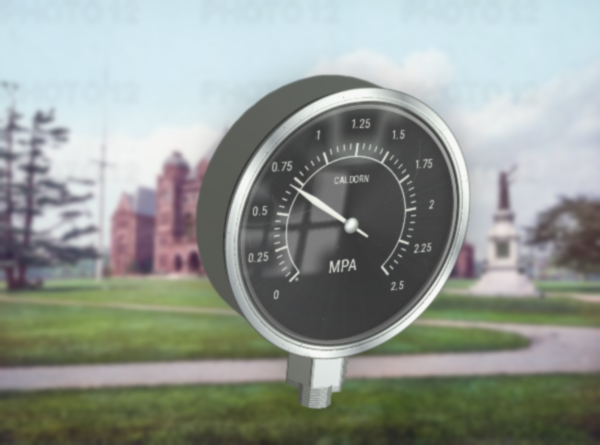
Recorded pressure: MPa 0.7
